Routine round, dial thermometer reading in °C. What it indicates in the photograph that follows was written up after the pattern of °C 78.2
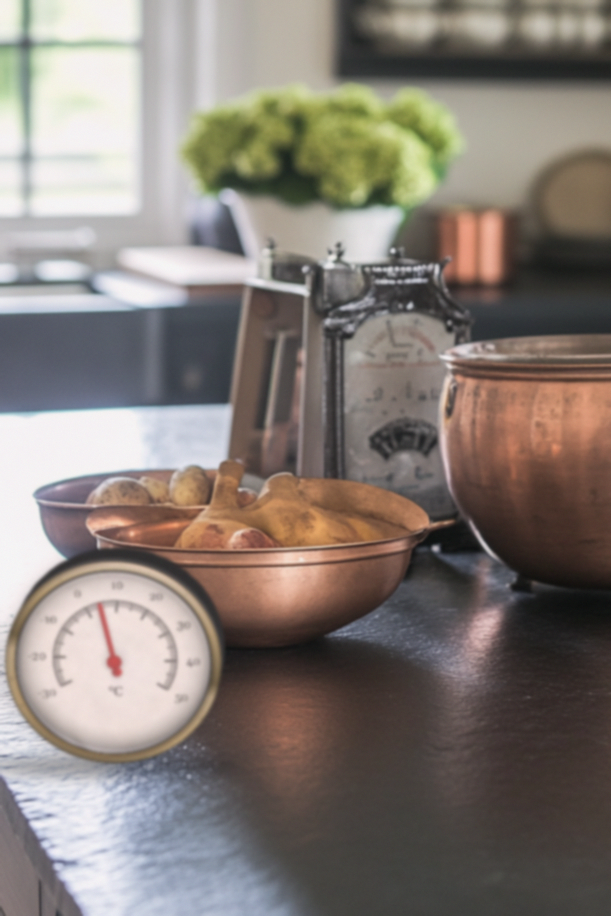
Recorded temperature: °C 5
